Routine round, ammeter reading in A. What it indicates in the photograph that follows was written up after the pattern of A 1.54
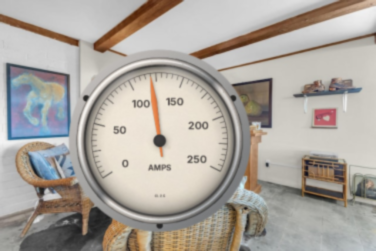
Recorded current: A 120
